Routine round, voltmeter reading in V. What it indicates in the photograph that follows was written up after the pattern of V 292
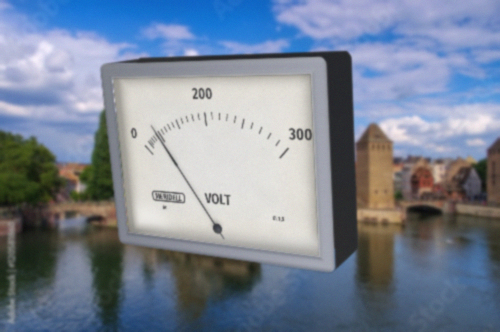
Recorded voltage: V 100
